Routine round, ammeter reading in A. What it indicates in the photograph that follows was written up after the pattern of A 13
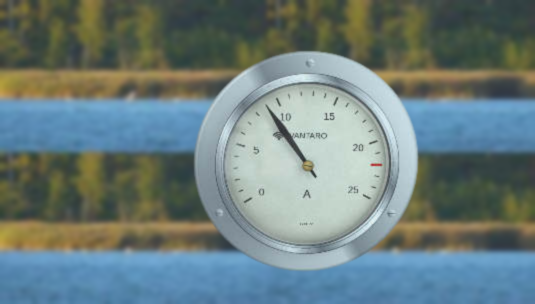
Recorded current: A 9
